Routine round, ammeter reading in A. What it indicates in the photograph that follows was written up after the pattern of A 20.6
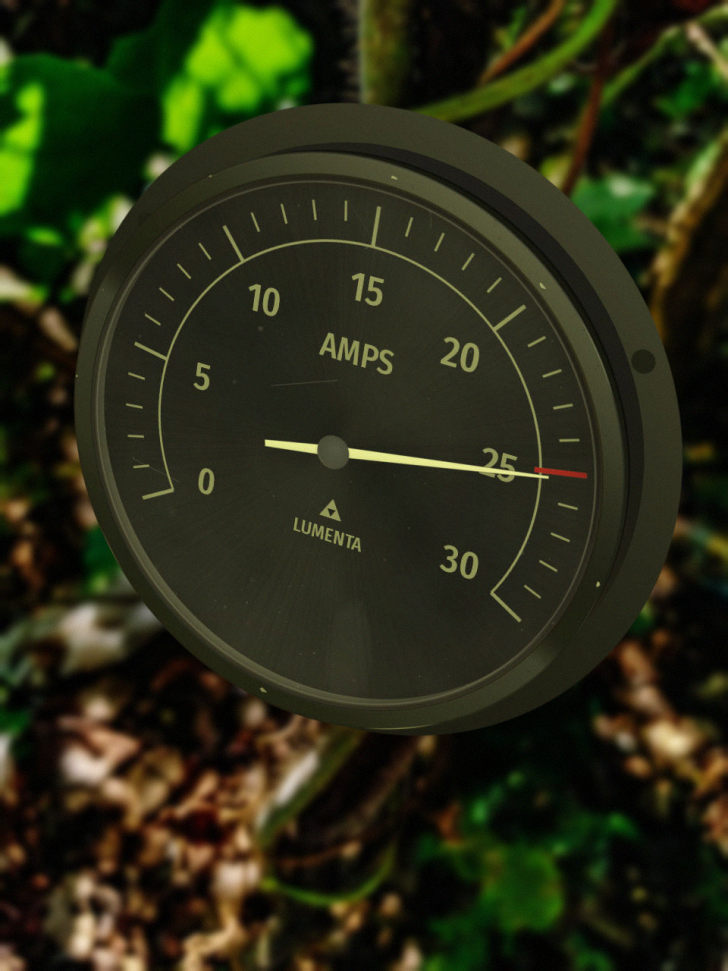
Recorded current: A 25
